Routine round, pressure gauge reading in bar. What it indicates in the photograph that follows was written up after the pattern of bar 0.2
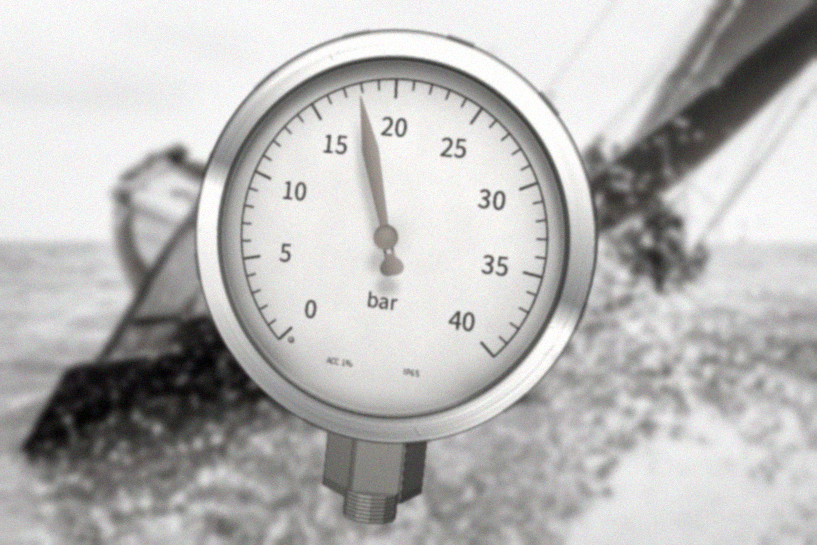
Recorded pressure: bar 18
